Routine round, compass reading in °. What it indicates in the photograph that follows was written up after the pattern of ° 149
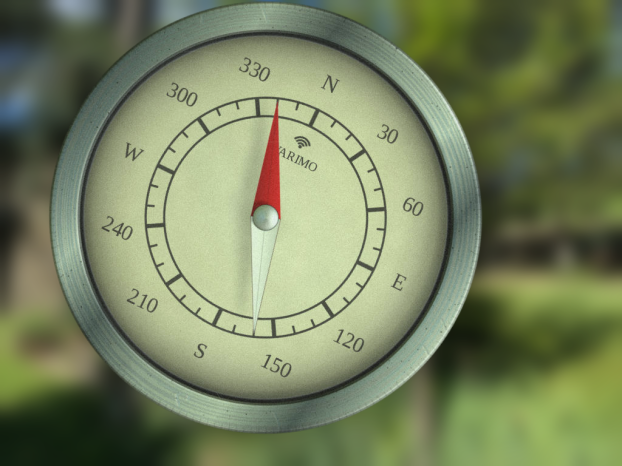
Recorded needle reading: ° 340
